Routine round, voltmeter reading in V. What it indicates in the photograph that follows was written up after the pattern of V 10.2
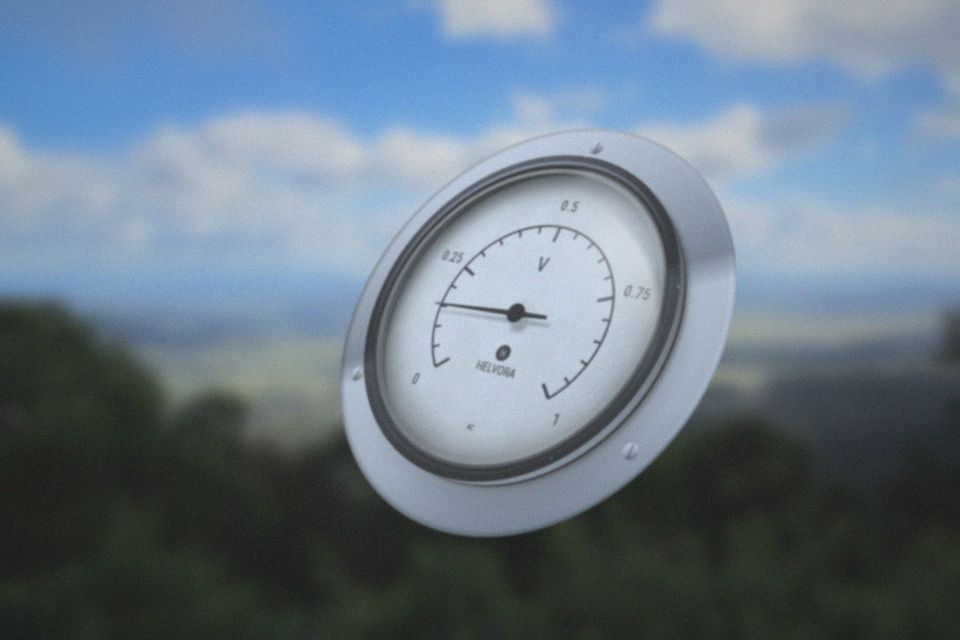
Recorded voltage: V 0.15
